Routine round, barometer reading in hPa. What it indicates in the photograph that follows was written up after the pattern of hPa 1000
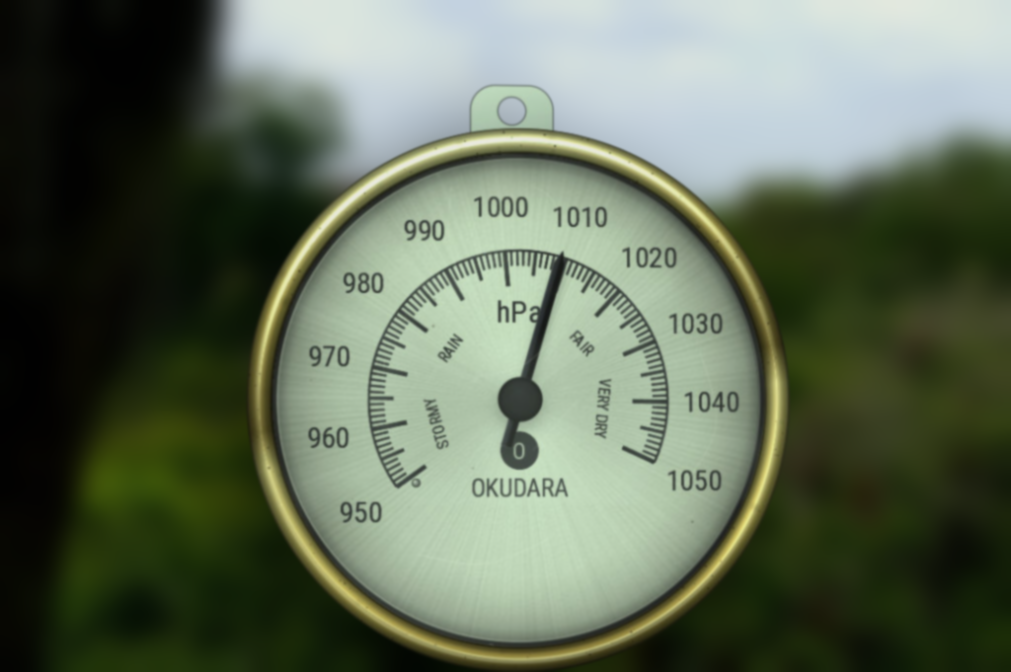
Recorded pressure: hPa 1009
